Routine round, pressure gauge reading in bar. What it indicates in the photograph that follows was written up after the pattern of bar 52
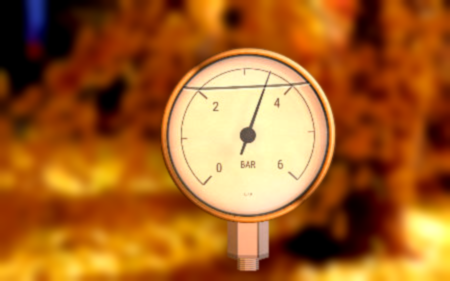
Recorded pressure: bar 3.5
